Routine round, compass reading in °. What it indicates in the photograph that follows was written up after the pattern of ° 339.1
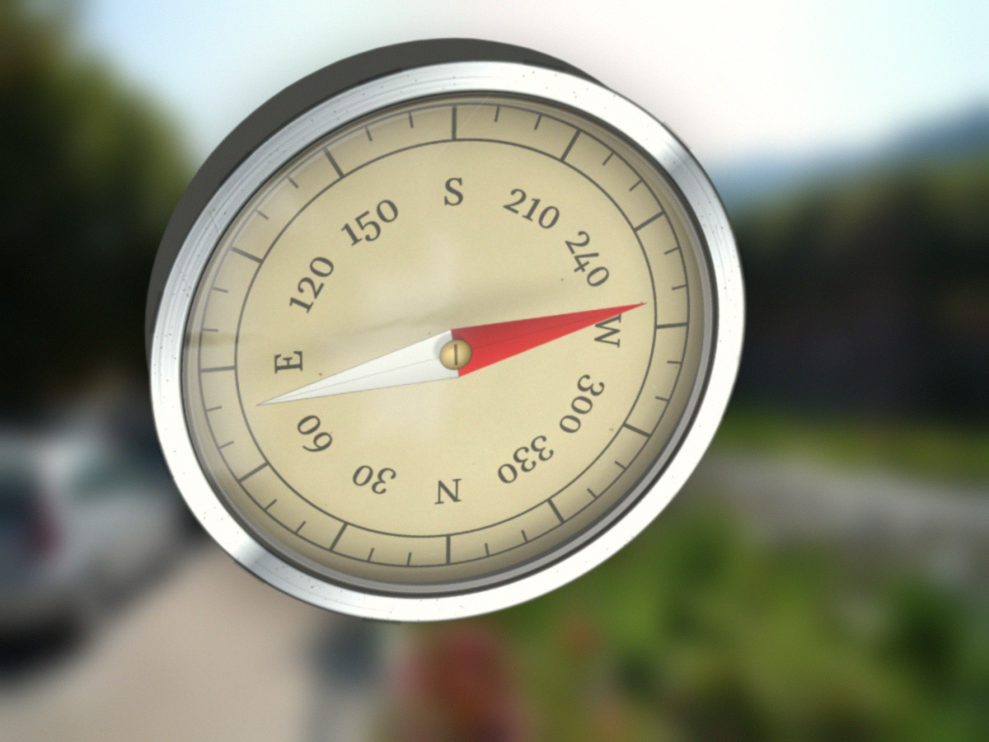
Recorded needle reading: ° 260
